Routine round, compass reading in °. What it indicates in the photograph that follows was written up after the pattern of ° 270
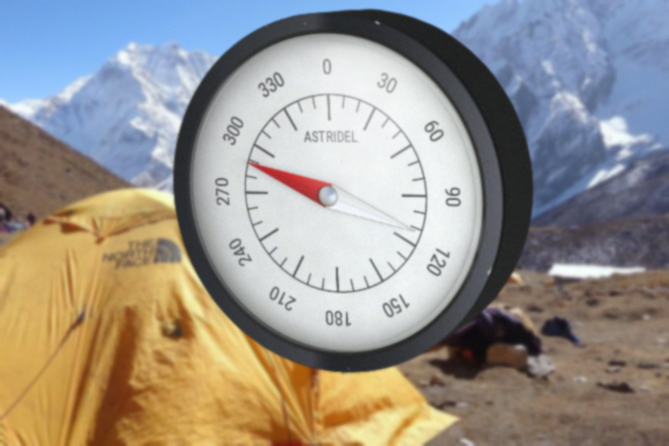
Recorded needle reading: ° 290
